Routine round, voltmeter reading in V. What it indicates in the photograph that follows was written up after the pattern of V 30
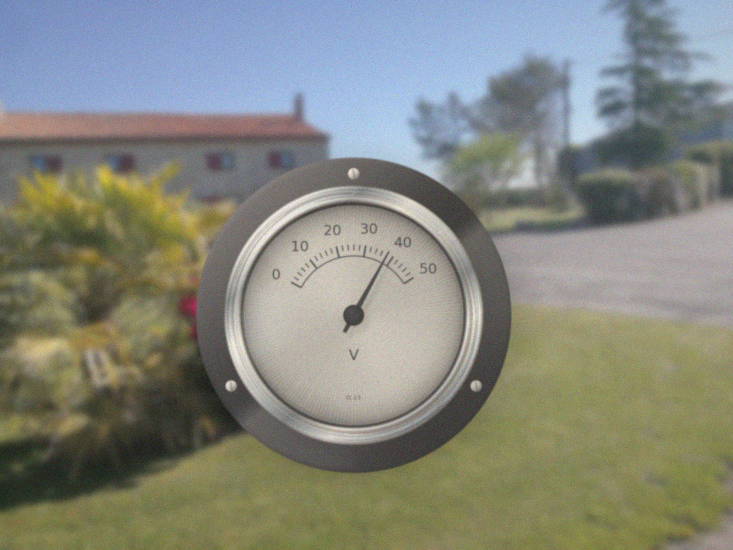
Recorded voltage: V 38
